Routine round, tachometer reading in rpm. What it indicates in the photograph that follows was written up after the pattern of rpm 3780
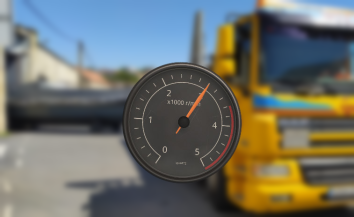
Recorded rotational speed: rpm 3000
